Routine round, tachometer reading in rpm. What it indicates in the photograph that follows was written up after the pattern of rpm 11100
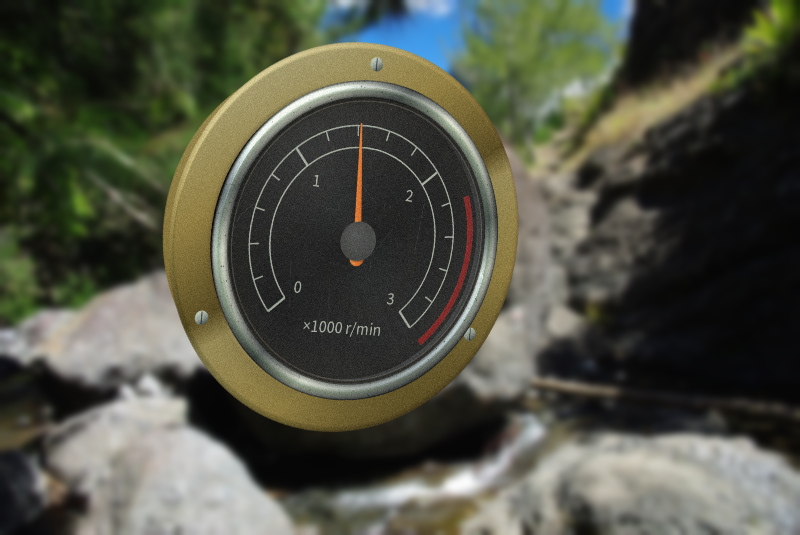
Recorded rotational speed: rpm 1400
